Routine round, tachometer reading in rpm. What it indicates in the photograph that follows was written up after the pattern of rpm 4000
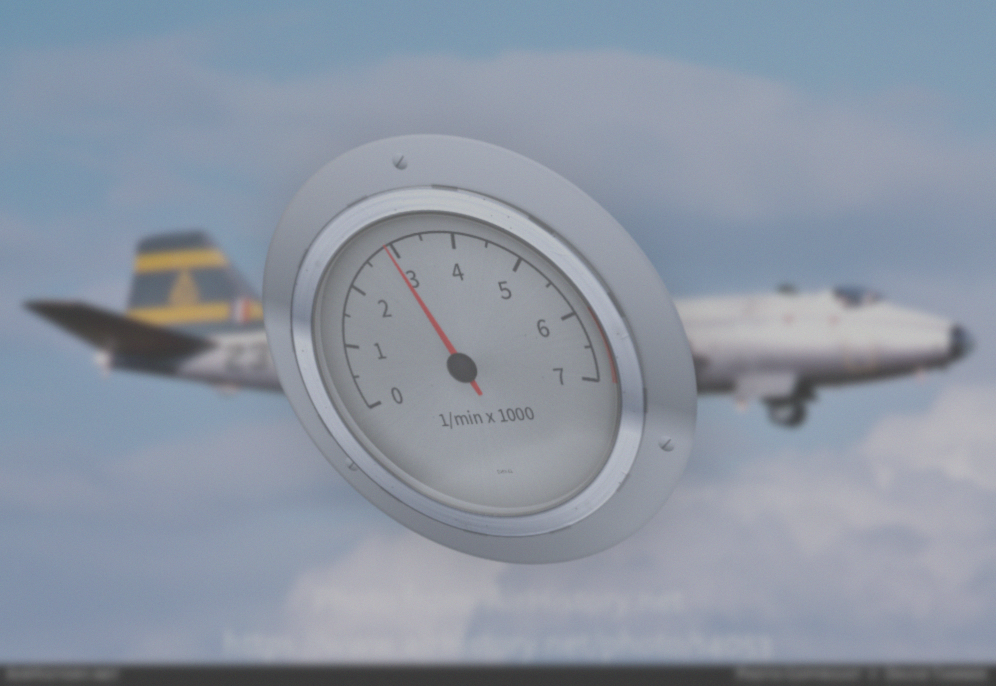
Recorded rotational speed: rpm 3000
